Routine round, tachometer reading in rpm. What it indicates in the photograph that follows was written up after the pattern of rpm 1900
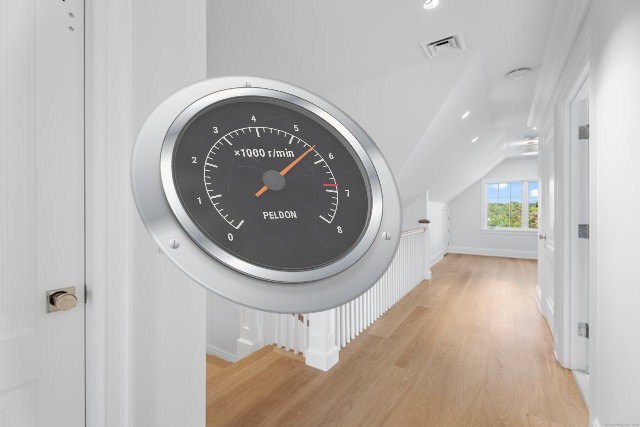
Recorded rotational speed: rpm 5600
